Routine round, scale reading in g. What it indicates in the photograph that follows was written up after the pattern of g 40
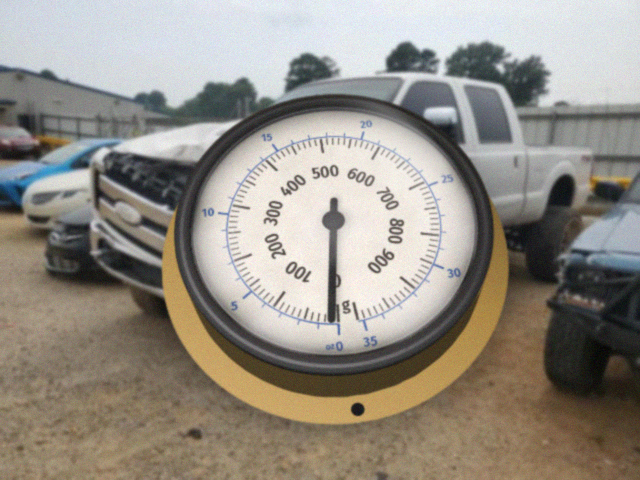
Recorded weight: g 10
